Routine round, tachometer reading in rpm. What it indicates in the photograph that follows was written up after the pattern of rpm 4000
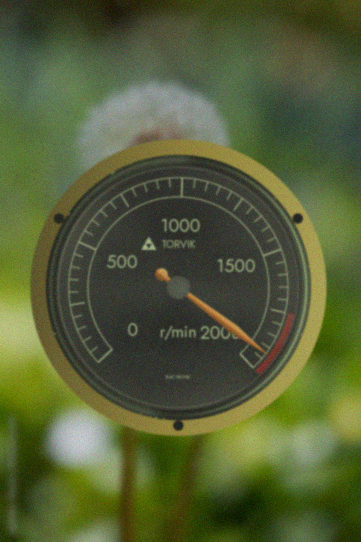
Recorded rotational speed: rpm 1925
